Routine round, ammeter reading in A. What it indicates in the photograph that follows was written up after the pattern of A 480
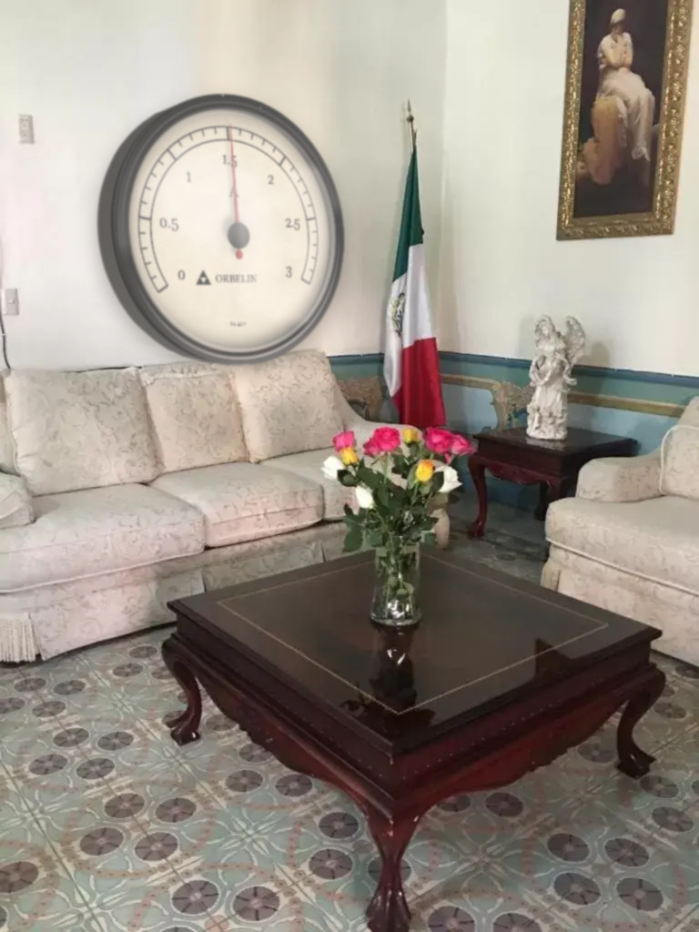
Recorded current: A 1.5
